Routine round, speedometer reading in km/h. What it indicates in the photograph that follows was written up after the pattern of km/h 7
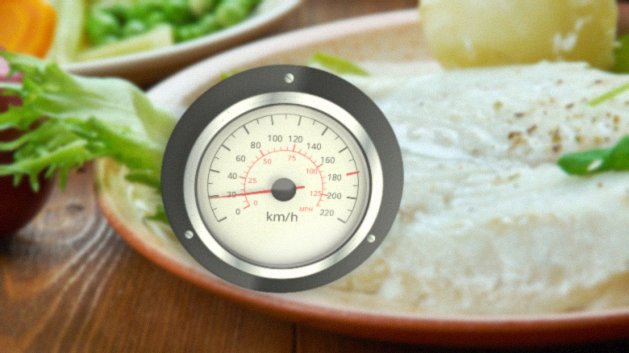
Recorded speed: km/h 20
